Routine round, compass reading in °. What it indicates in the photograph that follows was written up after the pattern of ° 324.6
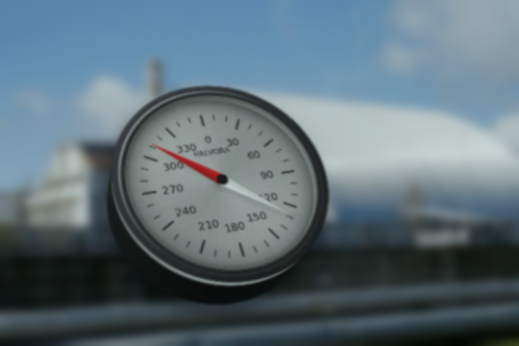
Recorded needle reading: ° 310
